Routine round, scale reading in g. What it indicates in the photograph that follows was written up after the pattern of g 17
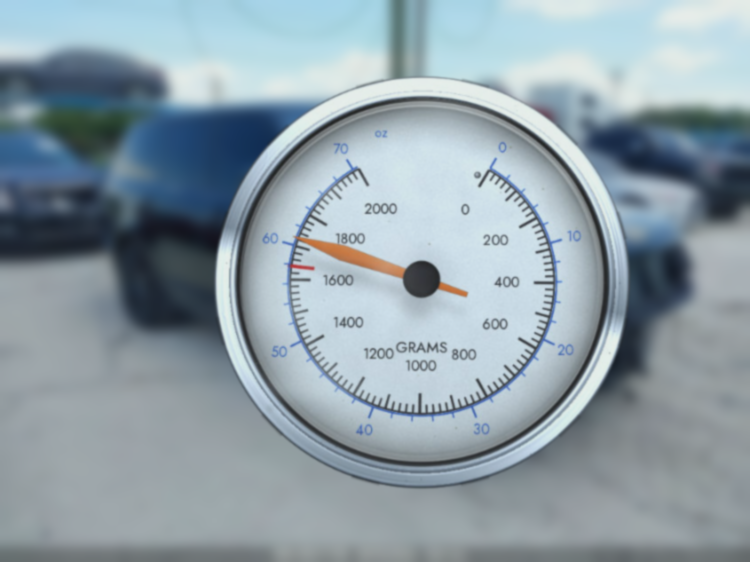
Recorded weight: g 1720
